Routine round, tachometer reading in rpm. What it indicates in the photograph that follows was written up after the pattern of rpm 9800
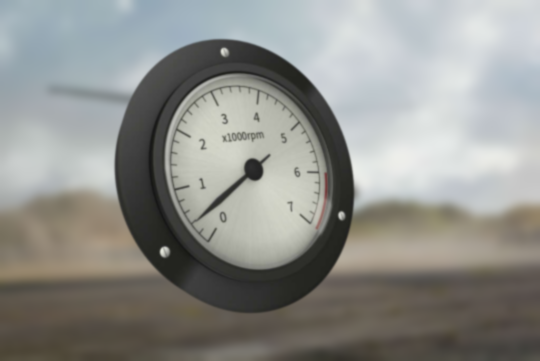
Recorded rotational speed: rpm 400
